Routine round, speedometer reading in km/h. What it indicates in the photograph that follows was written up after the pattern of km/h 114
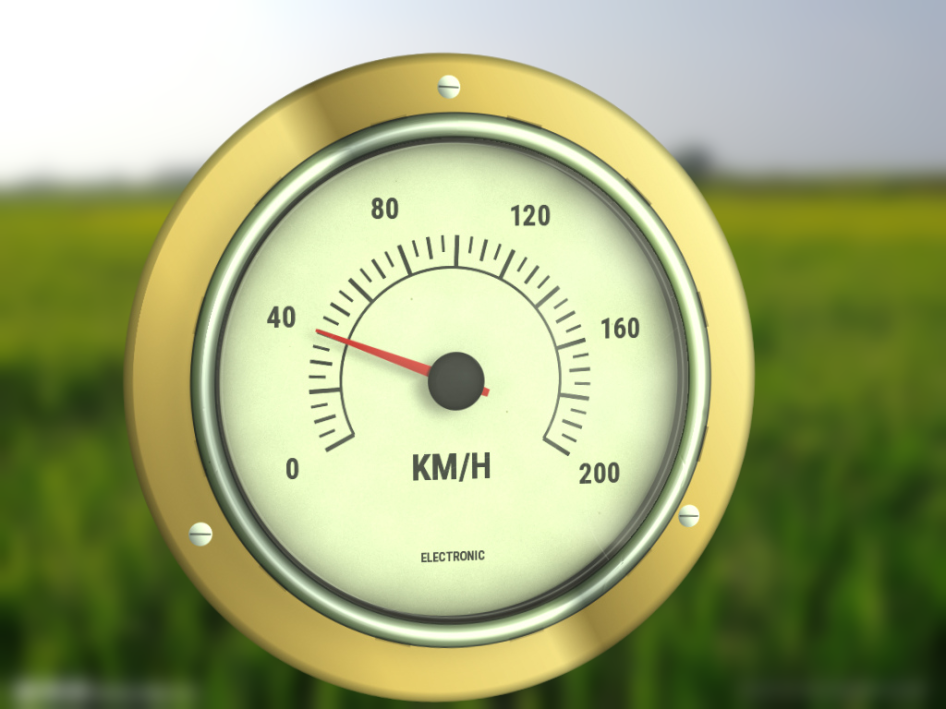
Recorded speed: km/h 40
